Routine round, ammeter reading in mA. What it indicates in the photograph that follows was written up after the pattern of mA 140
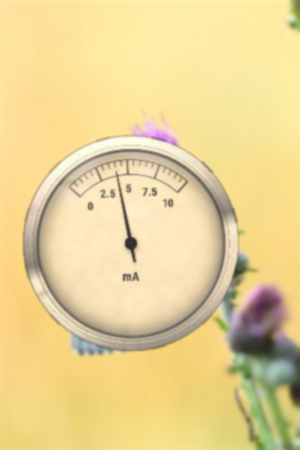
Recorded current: mA 4
